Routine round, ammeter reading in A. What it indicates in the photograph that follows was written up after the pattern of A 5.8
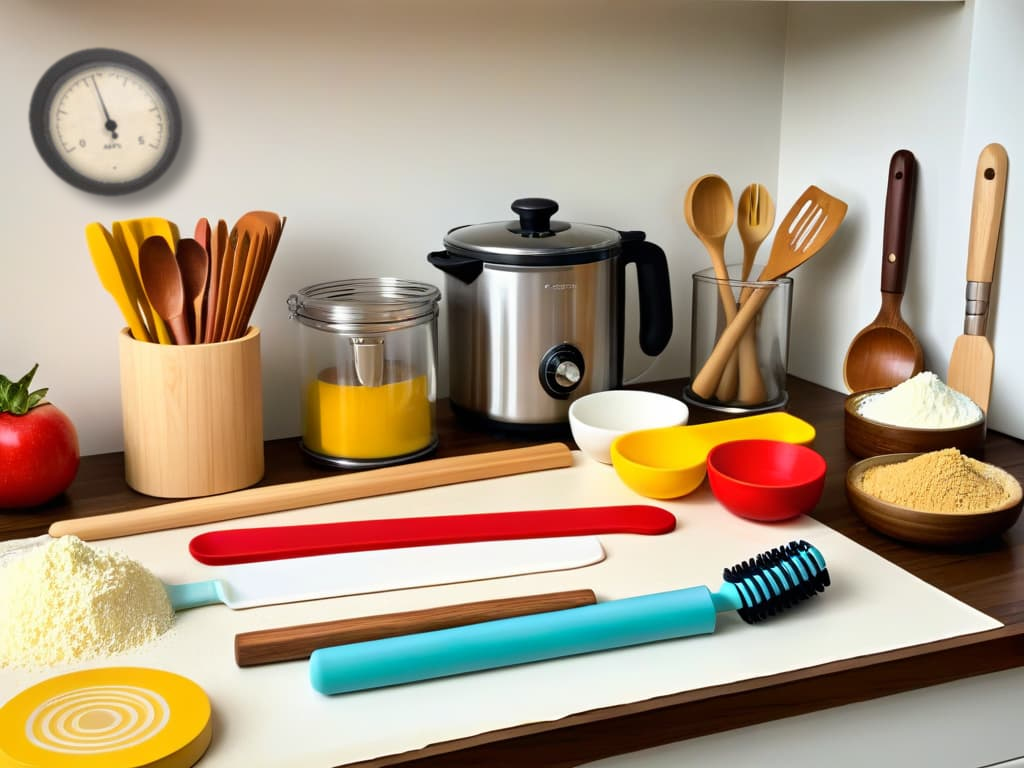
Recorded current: A 2.2
